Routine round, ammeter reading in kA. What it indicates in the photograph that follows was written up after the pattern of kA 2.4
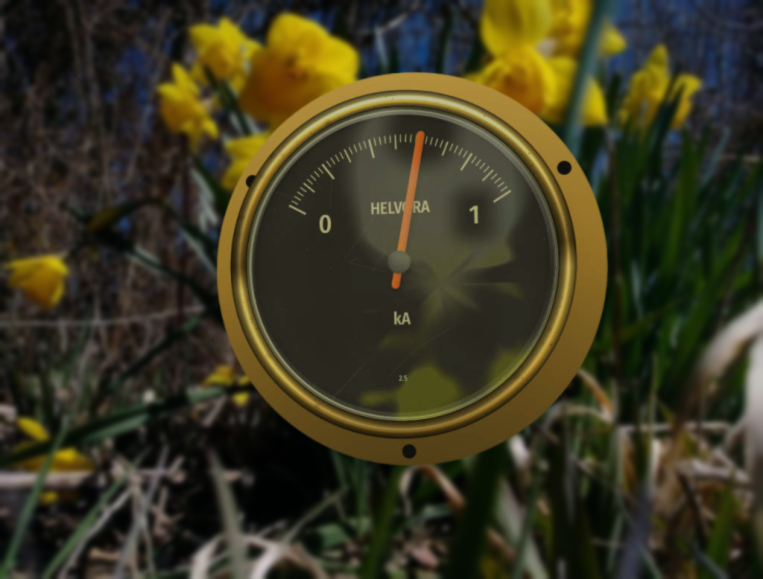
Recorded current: kA 0.6
